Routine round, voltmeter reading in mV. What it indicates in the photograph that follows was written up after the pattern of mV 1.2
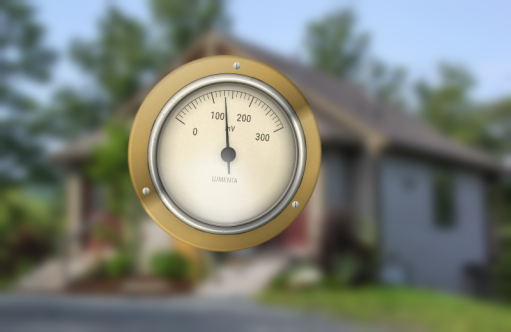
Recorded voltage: mV 130
